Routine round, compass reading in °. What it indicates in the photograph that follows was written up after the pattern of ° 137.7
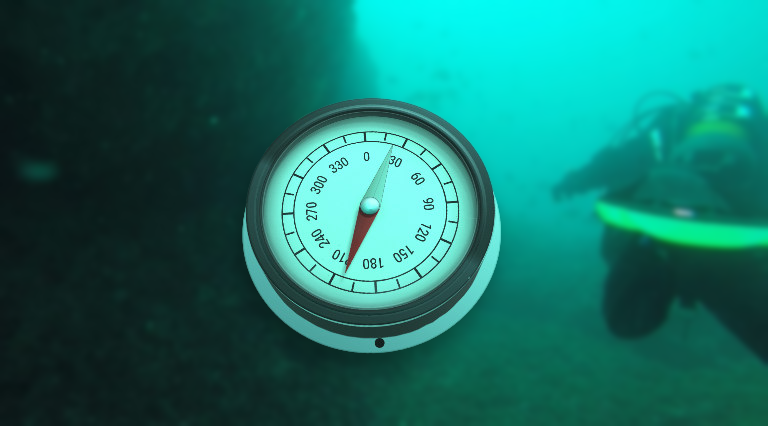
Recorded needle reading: ° 202.5
